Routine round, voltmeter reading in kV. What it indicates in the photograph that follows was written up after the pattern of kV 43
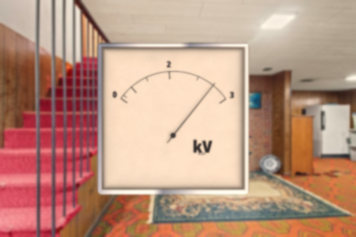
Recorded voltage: kV 2.75
